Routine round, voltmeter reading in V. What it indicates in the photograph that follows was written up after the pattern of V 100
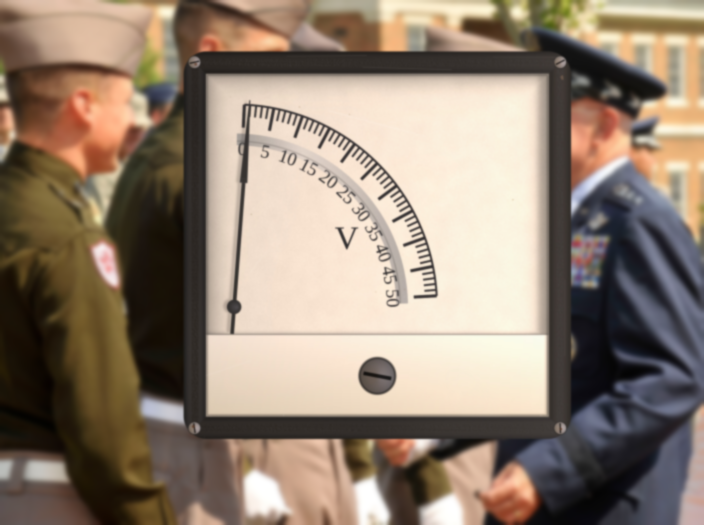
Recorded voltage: V 1
